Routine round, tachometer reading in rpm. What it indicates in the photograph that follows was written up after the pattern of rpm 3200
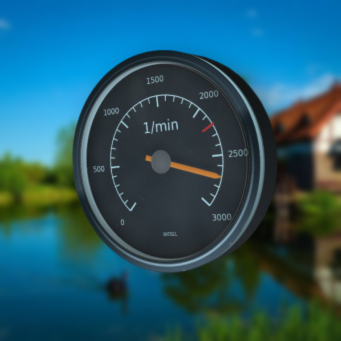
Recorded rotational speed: rpm 2700
